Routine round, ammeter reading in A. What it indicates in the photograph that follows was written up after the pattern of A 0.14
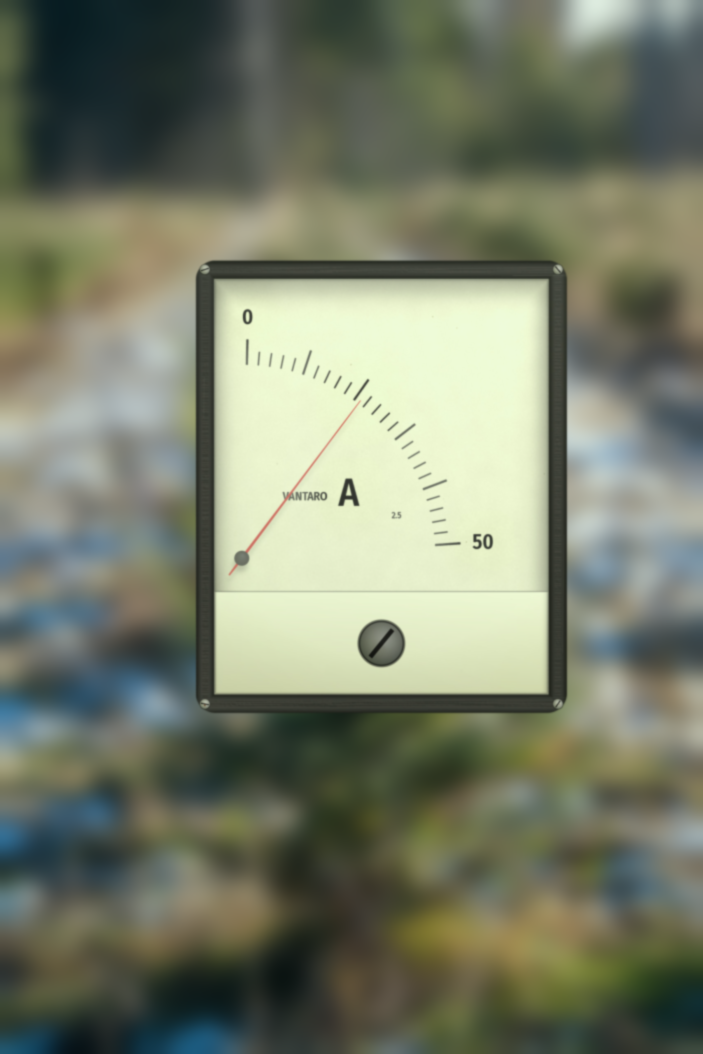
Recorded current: A 21
